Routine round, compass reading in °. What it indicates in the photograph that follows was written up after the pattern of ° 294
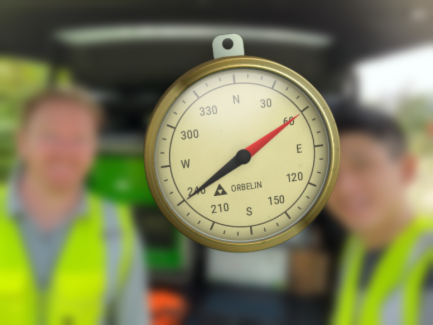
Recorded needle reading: ° 60
